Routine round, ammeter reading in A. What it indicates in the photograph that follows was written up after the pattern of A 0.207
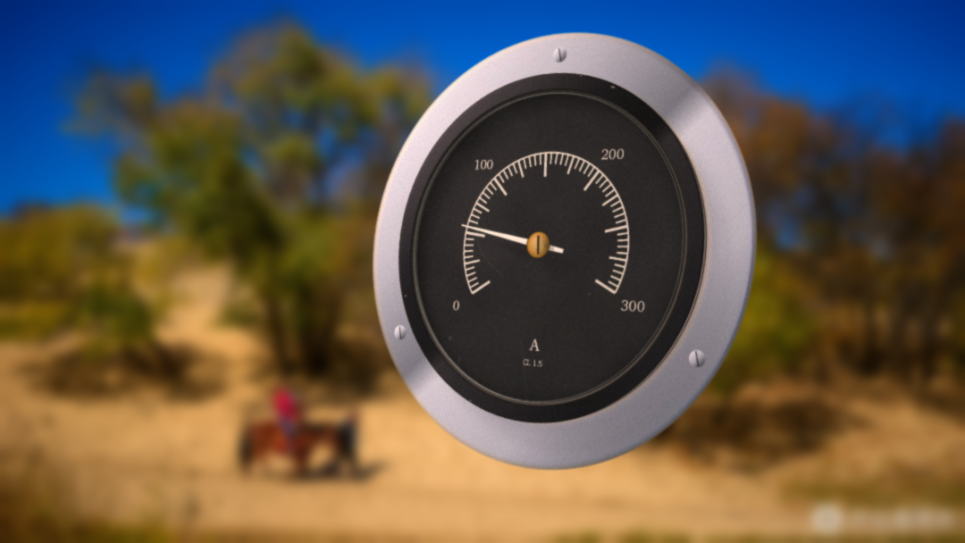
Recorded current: A 55
